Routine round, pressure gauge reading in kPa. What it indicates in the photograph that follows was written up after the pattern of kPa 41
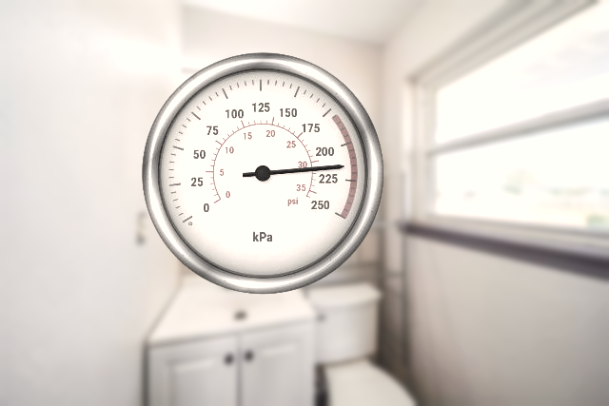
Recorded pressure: kPa 215
